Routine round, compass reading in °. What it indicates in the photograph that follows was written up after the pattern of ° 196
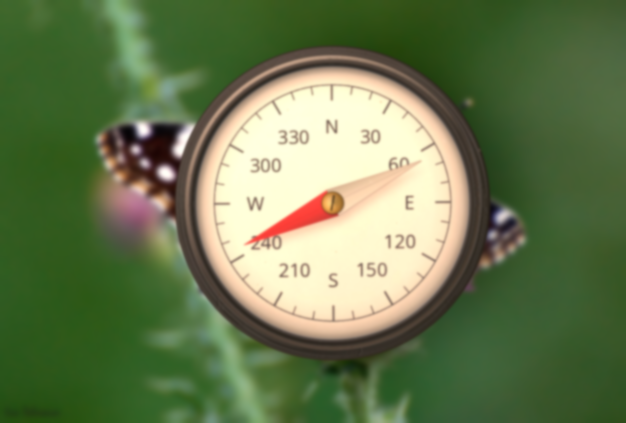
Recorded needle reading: ° 245
